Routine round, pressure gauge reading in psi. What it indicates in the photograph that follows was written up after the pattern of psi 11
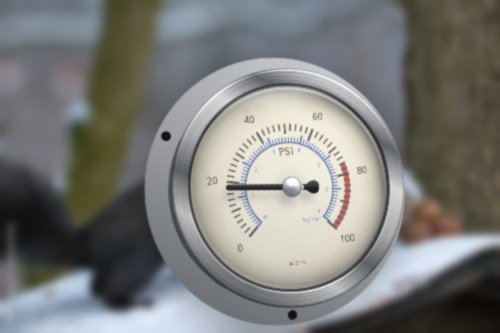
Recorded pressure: psi 18
